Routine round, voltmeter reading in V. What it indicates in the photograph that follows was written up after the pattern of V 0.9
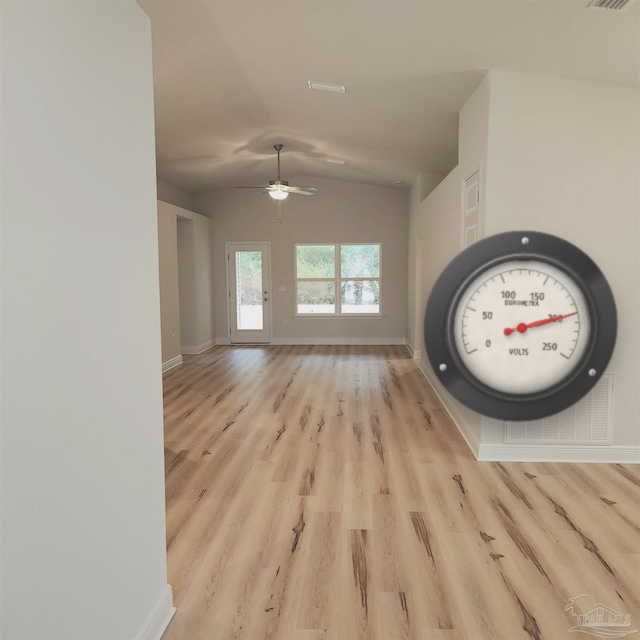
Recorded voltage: V 200
